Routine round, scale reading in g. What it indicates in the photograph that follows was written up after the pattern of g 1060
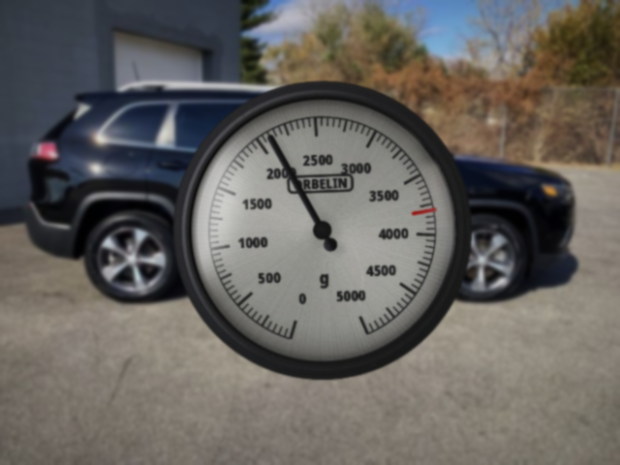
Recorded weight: g 2100
